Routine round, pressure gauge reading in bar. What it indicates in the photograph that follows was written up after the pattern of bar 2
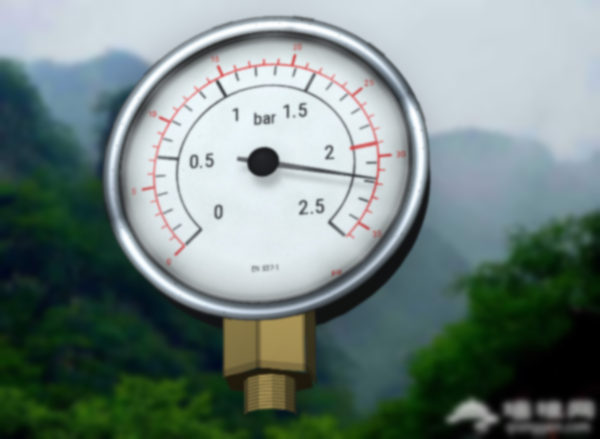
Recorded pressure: bar 2.2
